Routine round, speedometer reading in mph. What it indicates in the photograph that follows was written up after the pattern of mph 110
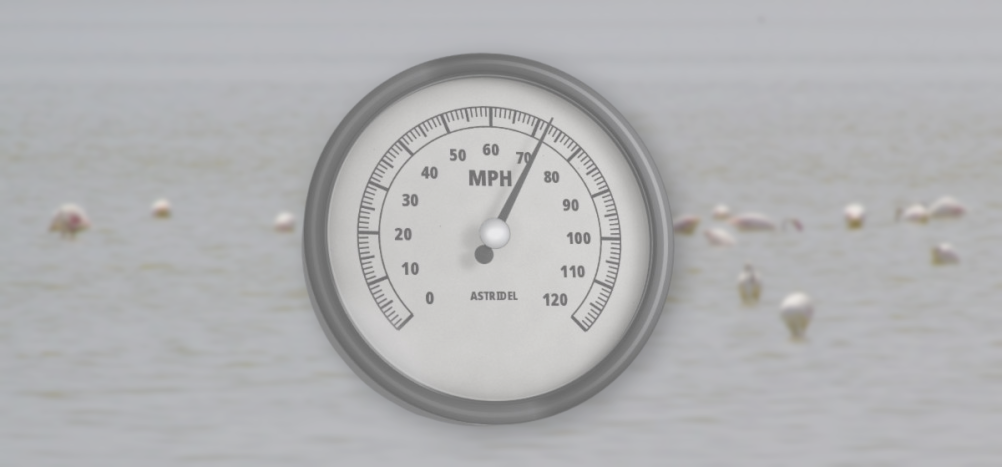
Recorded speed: mph 72
